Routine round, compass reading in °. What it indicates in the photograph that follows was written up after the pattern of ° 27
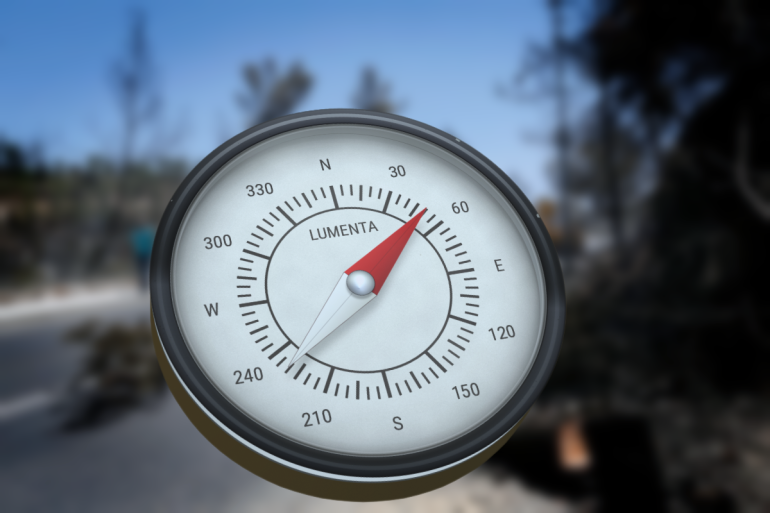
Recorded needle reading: ° 50
